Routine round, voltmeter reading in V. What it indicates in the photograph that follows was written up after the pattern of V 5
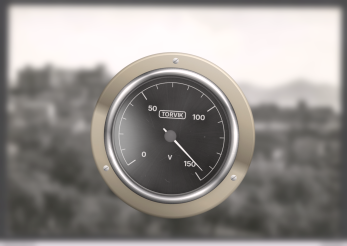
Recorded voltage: V 145
